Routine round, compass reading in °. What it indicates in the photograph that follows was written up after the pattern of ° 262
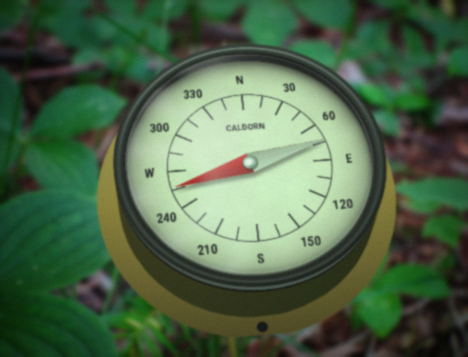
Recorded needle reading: ° 255
